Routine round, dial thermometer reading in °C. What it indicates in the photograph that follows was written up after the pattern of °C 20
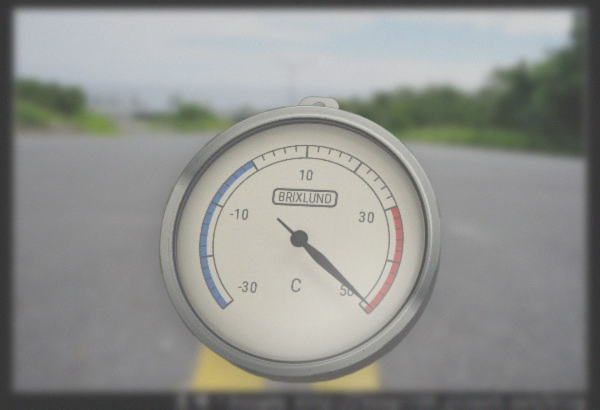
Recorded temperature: °C 49
